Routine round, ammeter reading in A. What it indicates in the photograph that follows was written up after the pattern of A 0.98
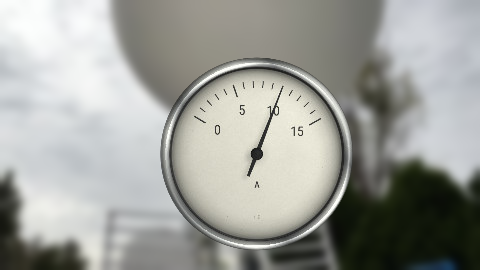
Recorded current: A 10
